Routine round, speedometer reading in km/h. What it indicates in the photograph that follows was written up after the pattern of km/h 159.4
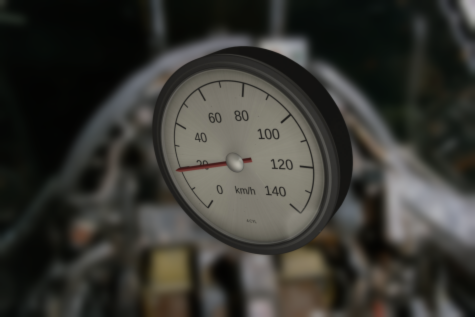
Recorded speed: km/h 20
